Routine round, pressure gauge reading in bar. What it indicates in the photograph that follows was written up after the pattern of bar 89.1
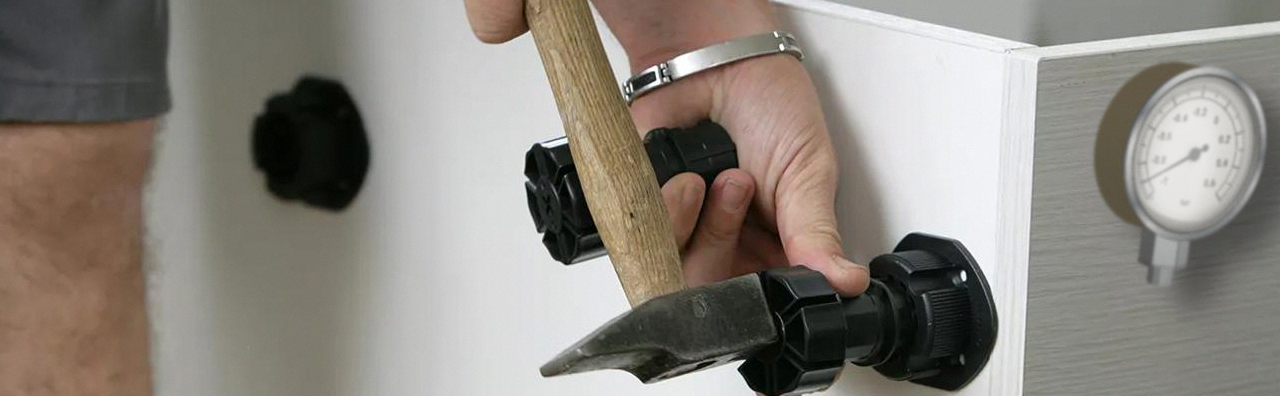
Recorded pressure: bar -0.9
